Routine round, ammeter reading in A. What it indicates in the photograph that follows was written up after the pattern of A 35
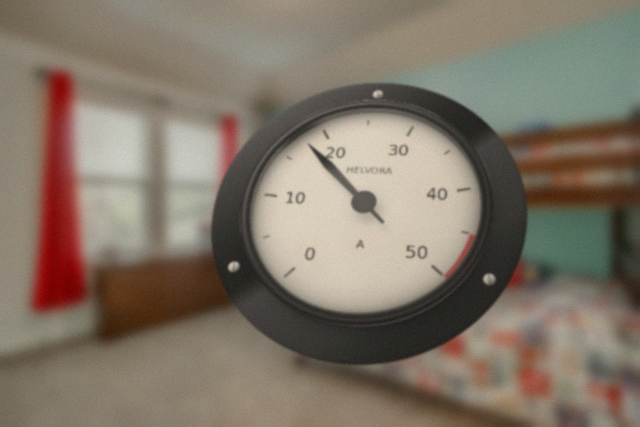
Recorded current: A 17.5
